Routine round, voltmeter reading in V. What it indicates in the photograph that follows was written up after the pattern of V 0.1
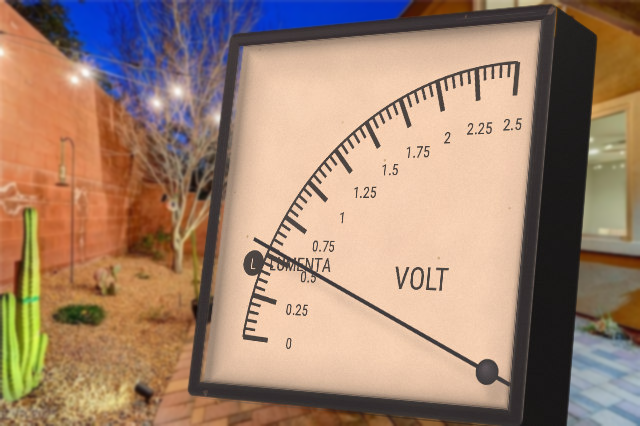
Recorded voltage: V 0.55
